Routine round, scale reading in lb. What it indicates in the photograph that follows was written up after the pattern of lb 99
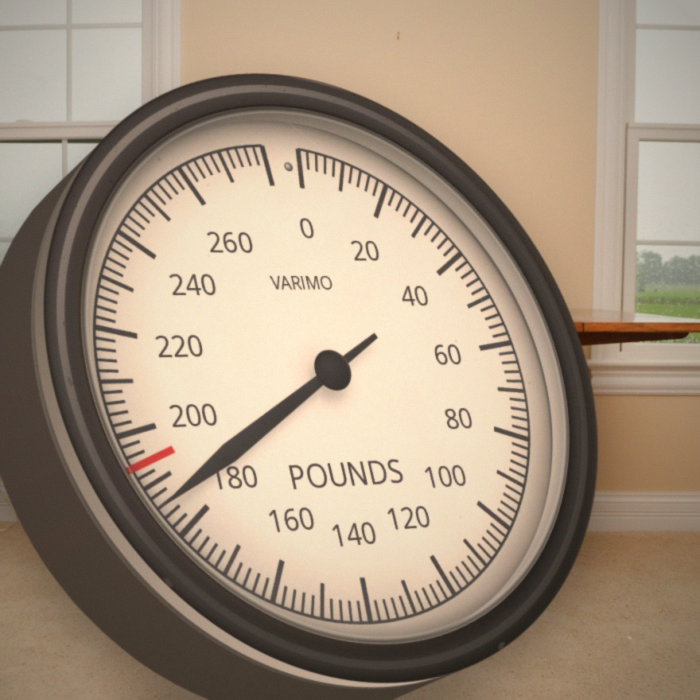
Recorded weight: lb 186
